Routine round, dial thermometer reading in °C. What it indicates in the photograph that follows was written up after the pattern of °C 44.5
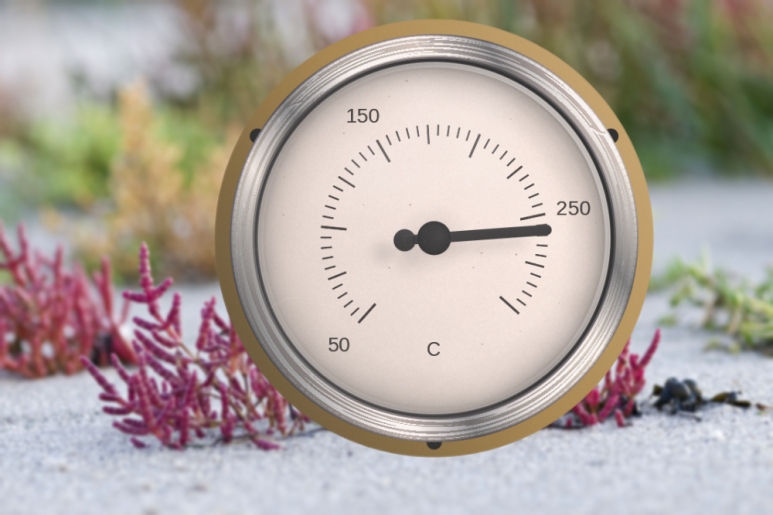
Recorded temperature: °C 257.5
